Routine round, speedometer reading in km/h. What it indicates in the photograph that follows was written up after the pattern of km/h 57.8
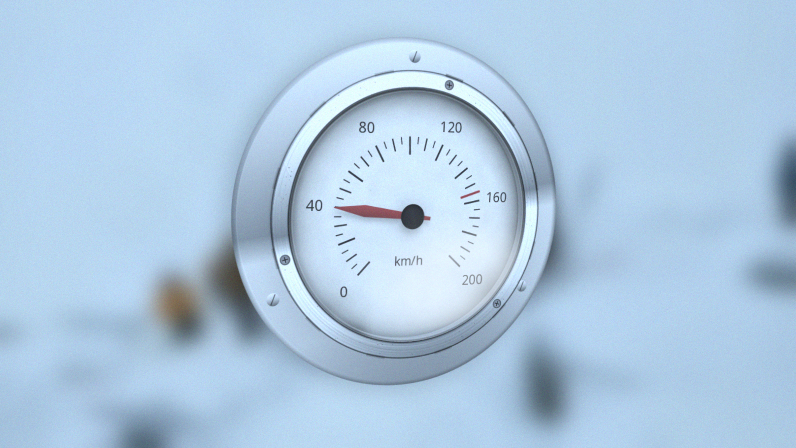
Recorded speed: km/h 40
